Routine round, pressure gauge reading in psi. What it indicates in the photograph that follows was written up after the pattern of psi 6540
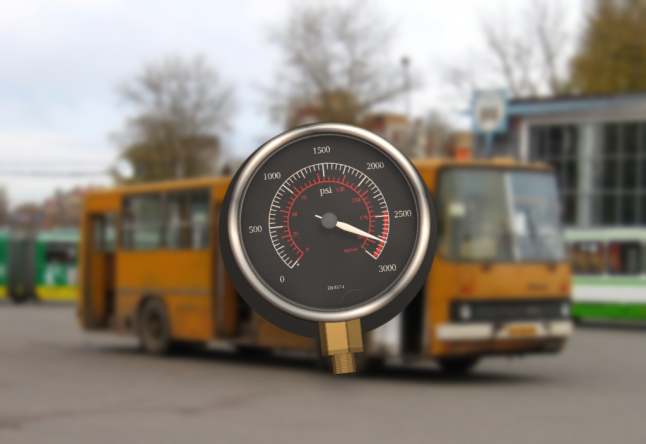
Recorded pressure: psi 2800
